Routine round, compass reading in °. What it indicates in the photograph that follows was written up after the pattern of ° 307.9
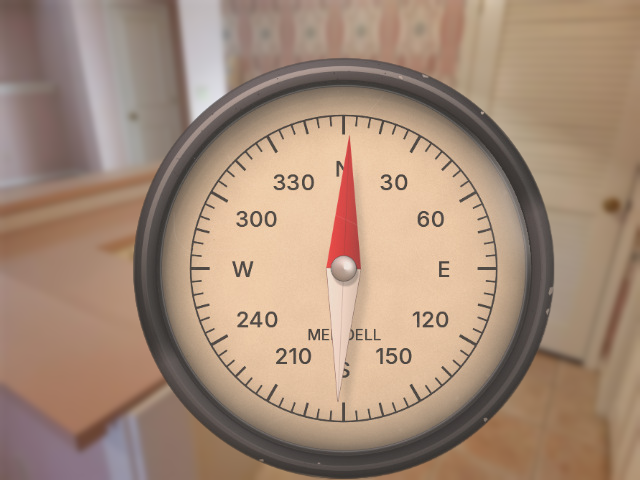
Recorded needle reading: ° 2.5
